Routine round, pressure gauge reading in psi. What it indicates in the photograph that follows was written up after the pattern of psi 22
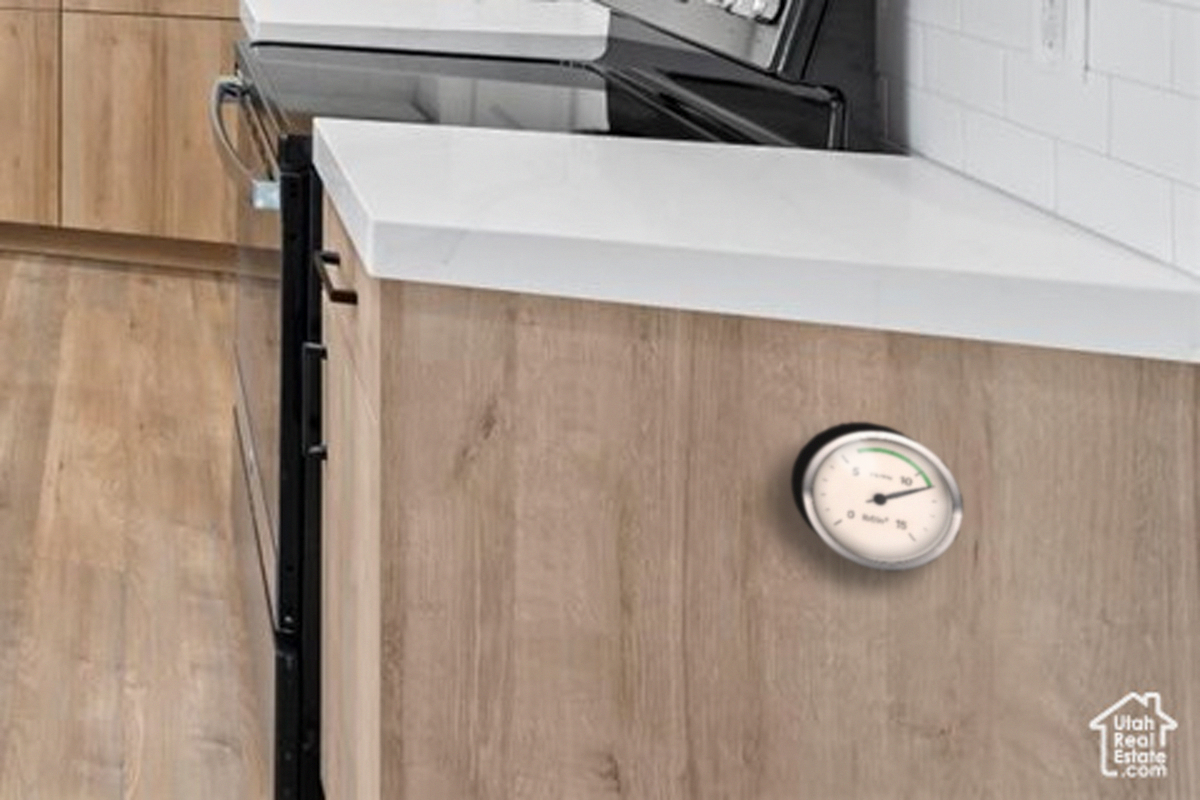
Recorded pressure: psi 11
